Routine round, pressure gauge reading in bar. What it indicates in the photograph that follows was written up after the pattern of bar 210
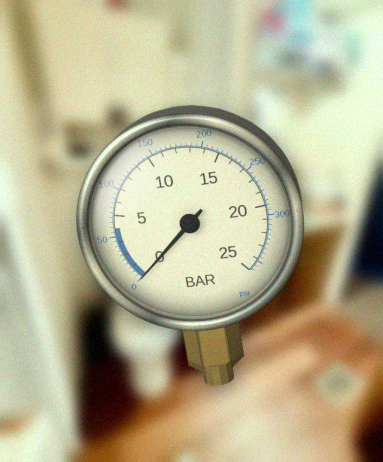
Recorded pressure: bar 0
